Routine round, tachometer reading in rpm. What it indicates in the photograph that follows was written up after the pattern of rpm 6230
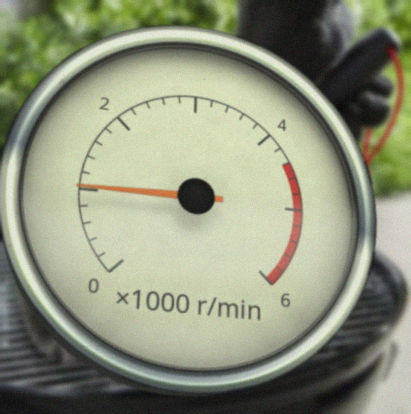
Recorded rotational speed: rpm 1000
